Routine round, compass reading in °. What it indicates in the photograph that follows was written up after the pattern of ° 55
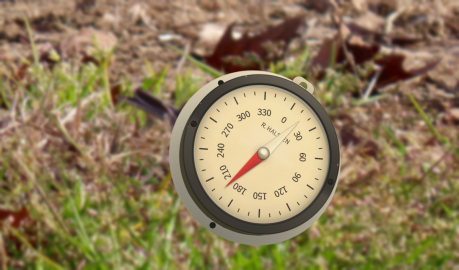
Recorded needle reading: ° 195
